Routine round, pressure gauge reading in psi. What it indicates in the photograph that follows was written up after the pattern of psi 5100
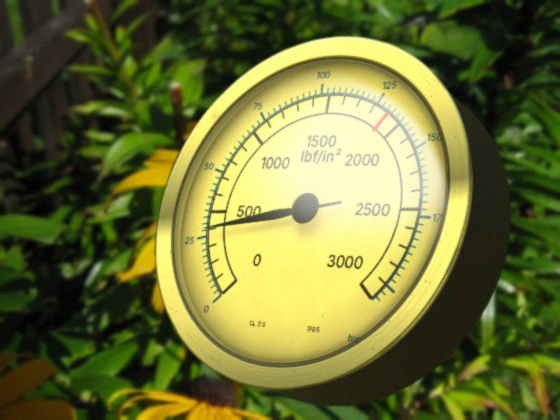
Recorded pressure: psi 400
